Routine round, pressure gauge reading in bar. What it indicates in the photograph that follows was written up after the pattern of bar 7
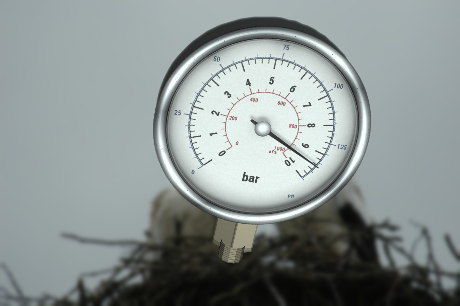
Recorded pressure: bar 9.4
